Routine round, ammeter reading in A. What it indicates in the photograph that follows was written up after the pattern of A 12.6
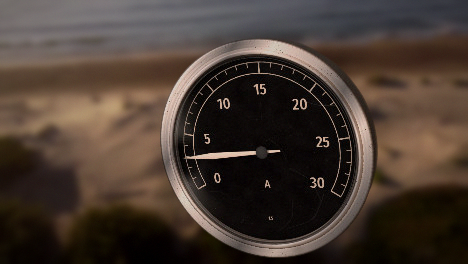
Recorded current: A 3
